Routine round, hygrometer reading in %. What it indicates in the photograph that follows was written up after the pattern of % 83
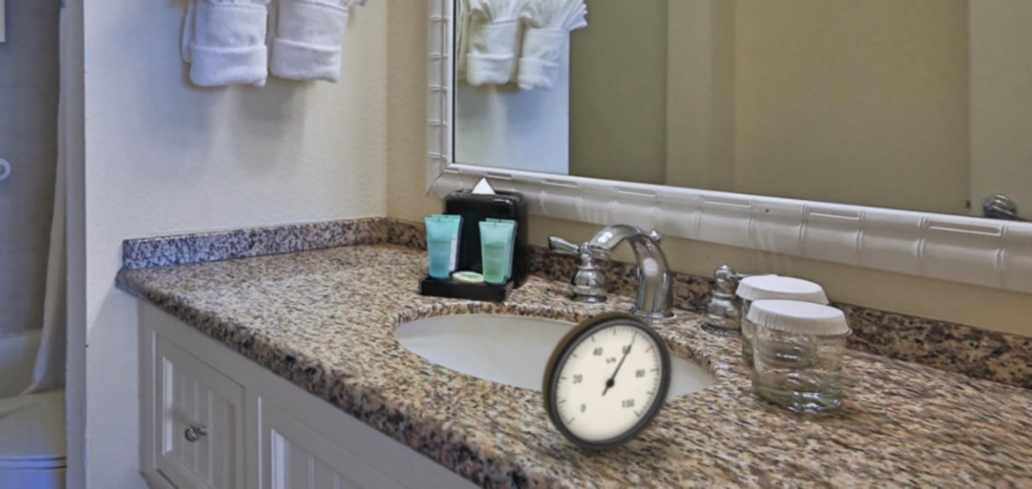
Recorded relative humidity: % 60
